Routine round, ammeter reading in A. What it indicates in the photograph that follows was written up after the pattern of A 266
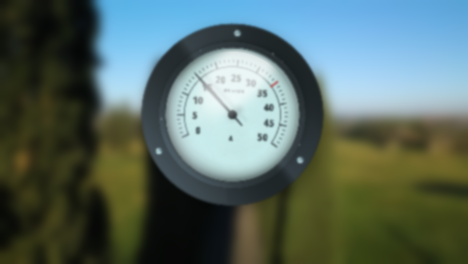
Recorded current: A 15
